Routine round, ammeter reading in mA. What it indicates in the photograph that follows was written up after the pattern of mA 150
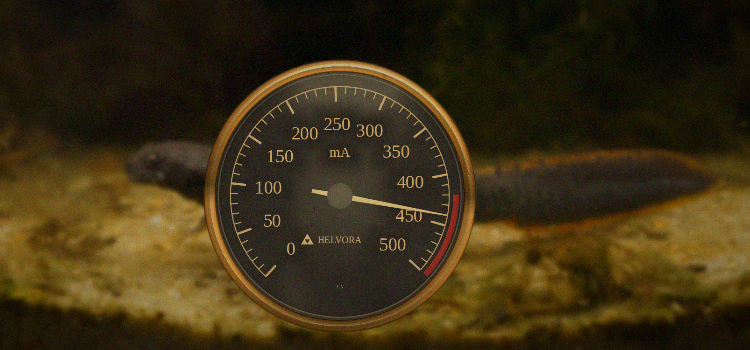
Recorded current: mA 440
